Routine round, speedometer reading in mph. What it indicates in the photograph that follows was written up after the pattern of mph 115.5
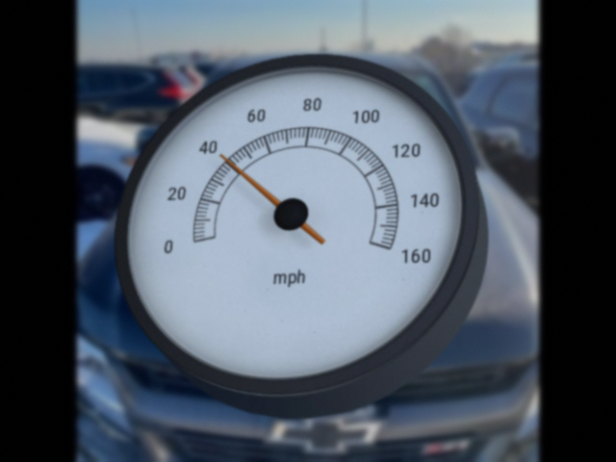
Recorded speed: mph 40
